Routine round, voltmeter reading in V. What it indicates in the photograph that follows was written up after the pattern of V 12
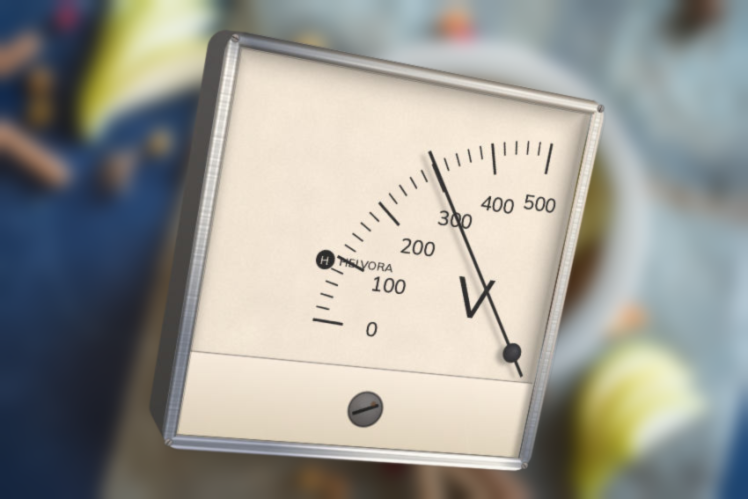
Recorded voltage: V 300
